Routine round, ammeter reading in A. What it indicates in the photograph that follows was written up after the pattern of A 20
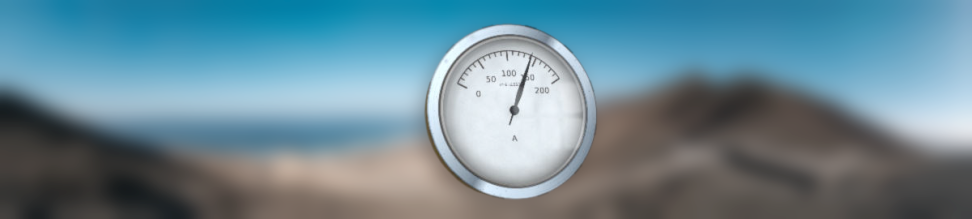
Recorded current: A 140
